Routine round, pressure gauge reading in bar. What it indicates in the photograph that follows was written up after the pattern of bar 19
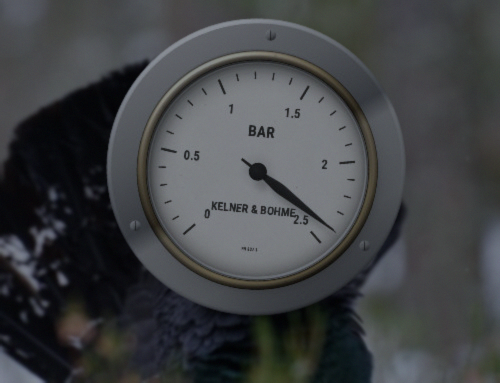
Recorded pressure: bar 2.4
